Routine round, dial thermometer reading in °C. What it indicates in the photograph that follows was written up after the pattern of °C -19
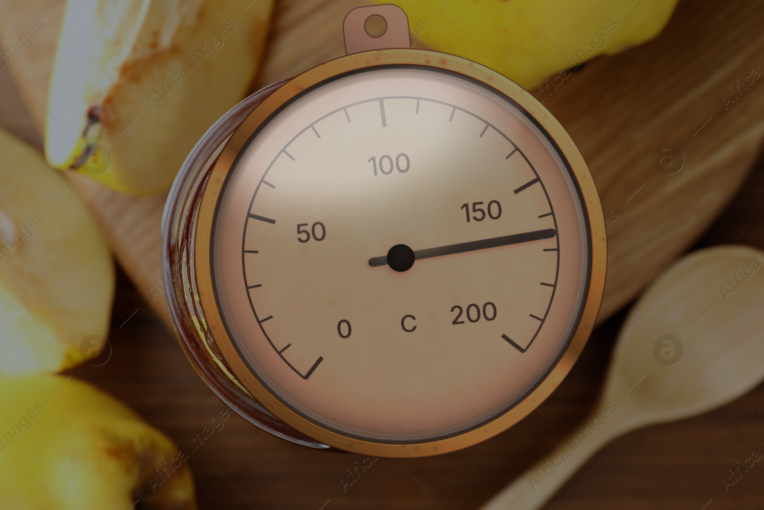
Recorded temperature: °C 165
